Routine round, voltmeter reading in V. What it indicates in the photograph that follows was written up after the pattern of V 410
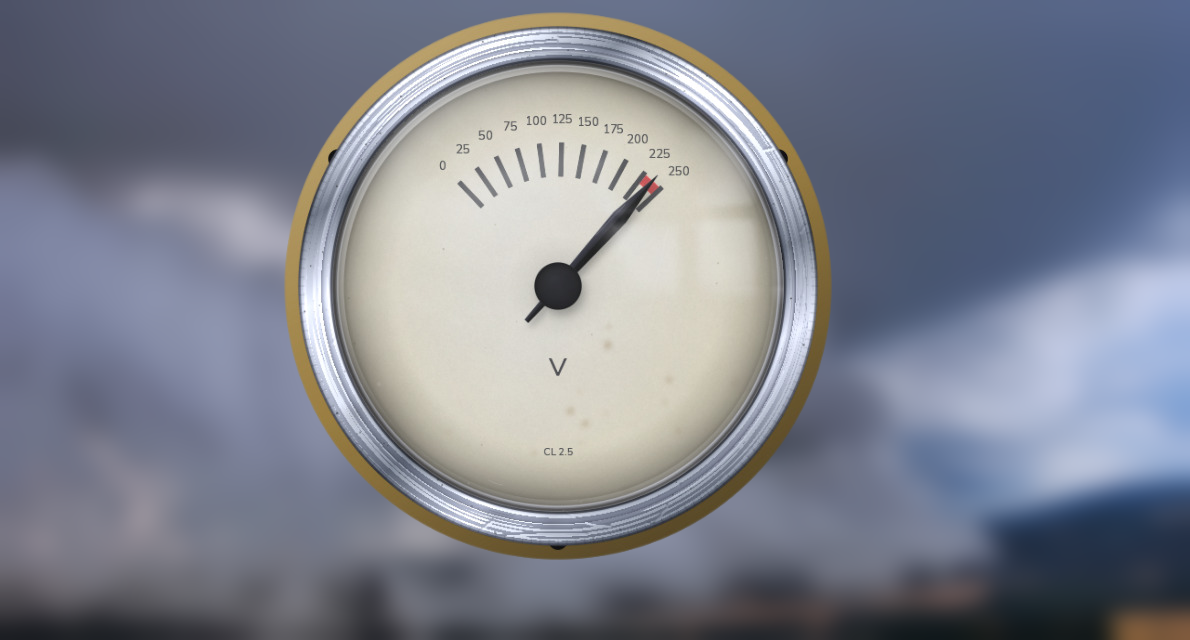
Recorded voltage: V 237.5
